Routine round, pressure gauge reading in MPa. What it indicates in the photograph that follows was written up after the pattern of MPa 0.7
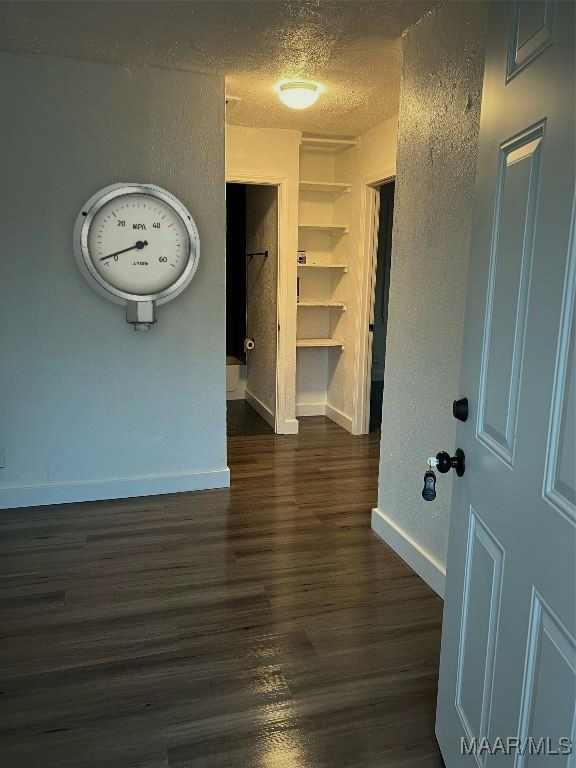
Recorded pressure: MPa 2
